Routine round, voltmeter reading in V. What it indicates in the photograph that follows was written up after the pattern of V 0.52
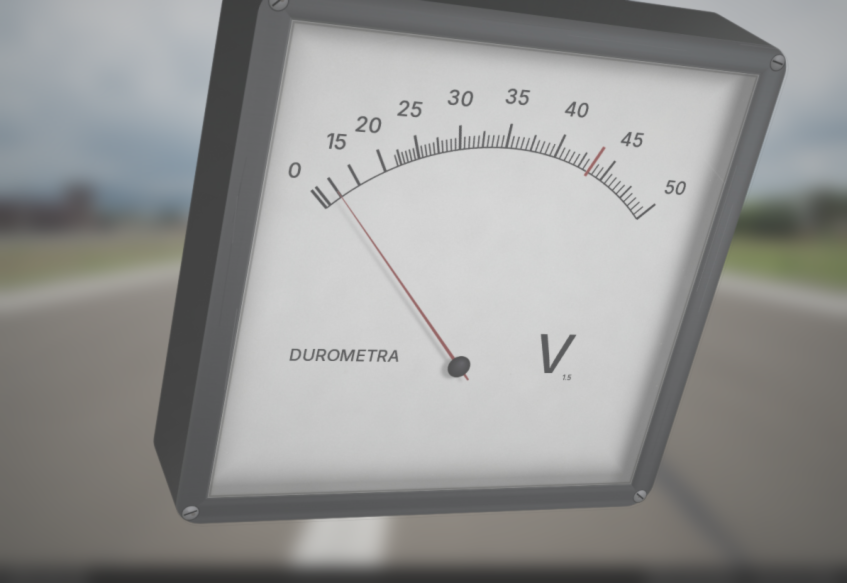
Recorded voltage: V 10
